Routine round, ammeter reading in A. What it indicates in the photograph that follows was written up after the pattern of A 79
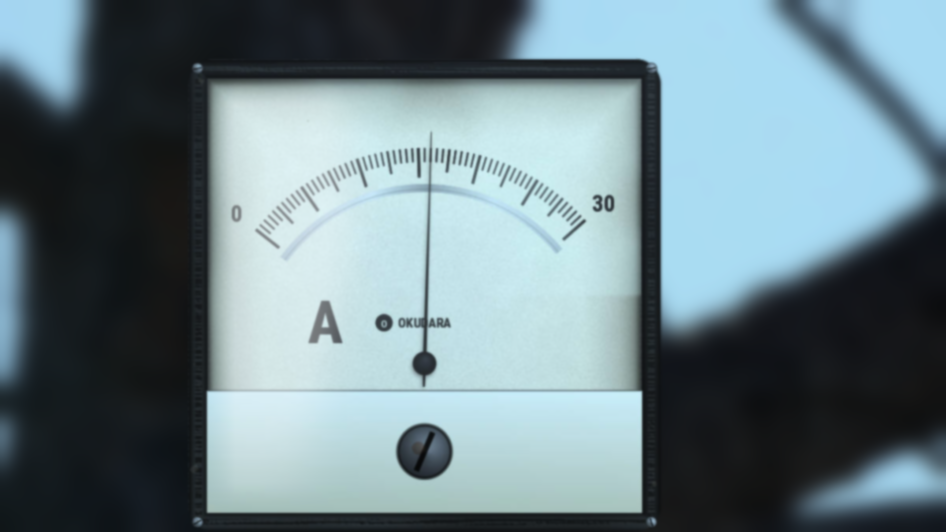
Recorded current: A 16
